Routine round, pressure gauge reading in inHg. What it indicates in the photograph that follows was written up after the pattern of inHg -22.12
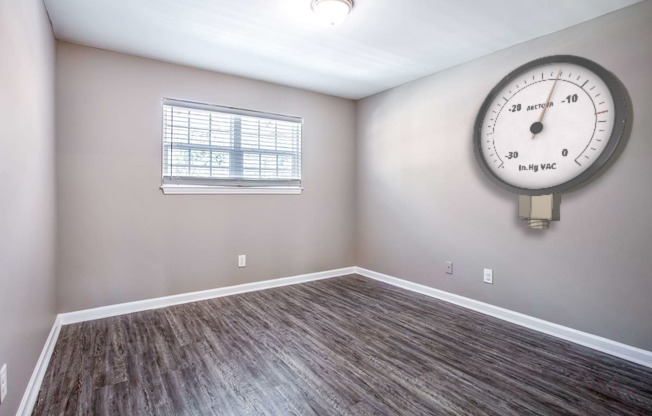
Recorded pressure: inHg -13
